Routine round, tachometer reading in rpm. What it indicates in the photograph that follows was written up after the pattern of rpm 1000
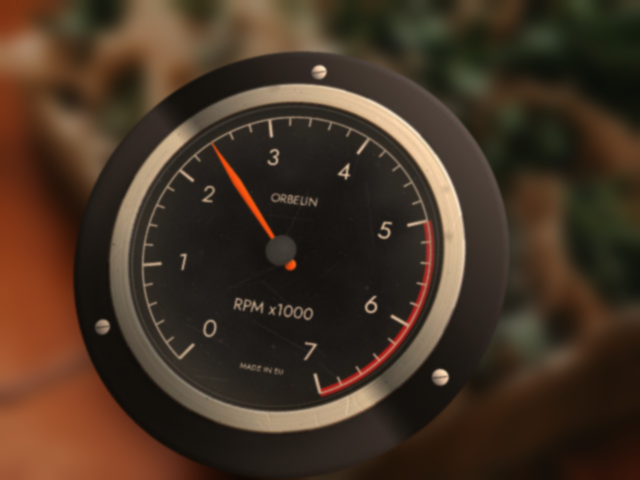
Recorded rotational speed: rpm 2400
